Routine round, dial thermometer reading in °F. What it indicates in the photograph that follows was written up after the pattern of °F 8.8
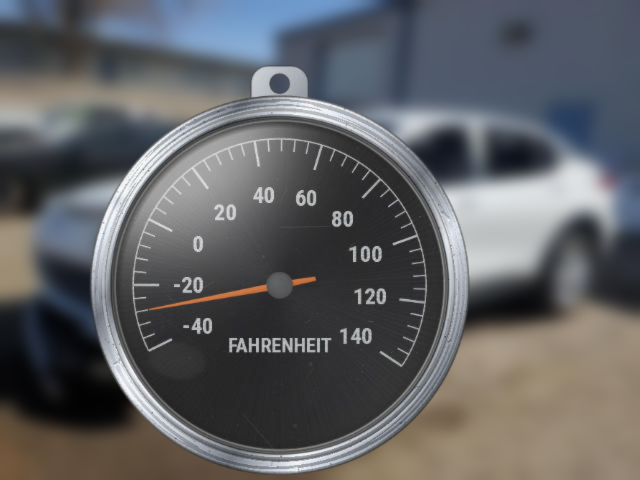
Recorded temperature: °F -28
